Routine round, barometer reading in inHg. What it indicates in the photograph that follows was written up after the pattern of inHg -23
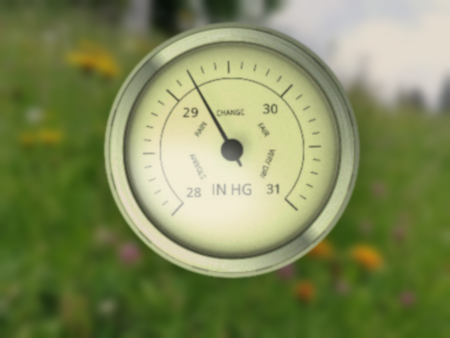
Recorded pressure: inHg 29.2
